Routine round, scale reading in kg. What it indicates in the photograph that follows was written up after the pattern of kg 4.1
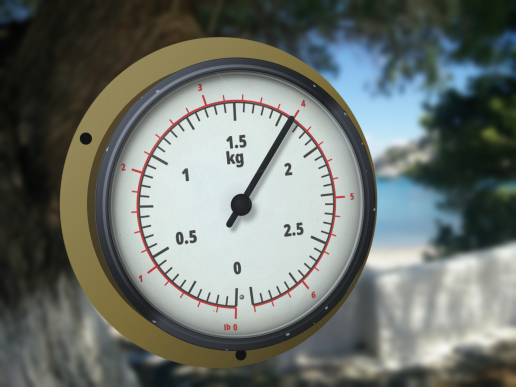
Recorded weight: kg 1.8
